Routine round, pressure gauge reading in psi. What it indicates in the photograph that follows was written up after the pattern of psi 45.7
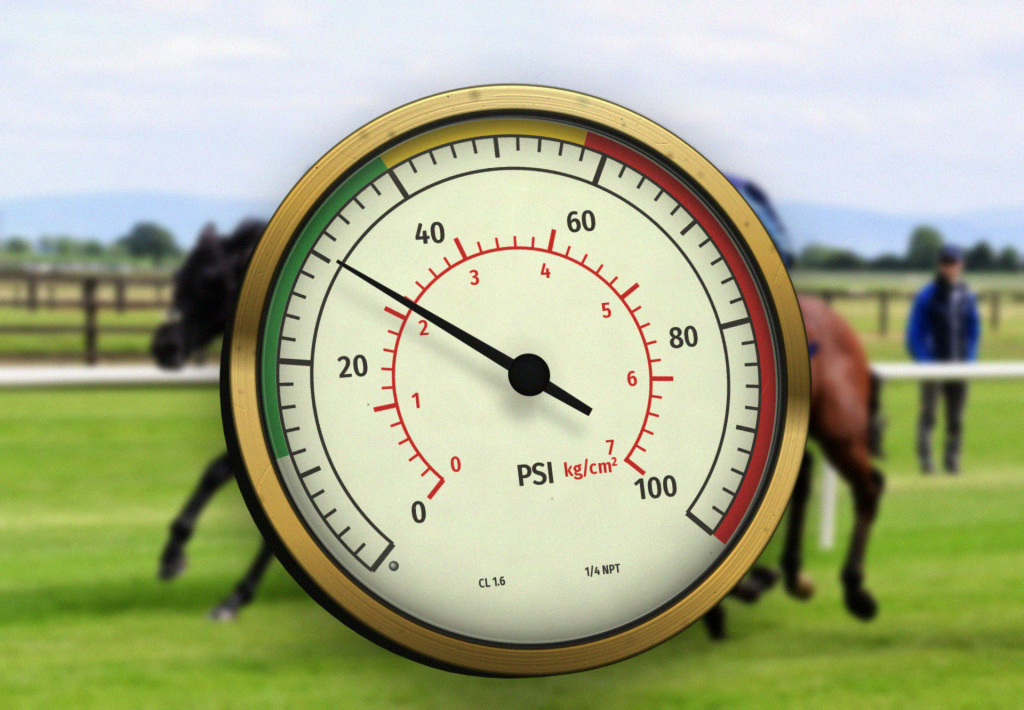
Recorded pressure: psi 30
